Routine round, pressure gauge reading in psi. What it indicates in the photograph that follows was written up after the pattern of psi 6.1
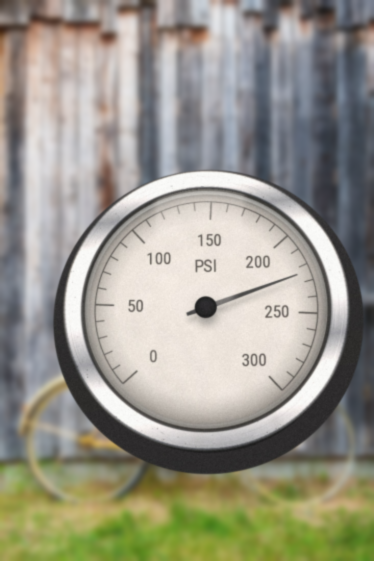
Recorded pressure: psi 225
